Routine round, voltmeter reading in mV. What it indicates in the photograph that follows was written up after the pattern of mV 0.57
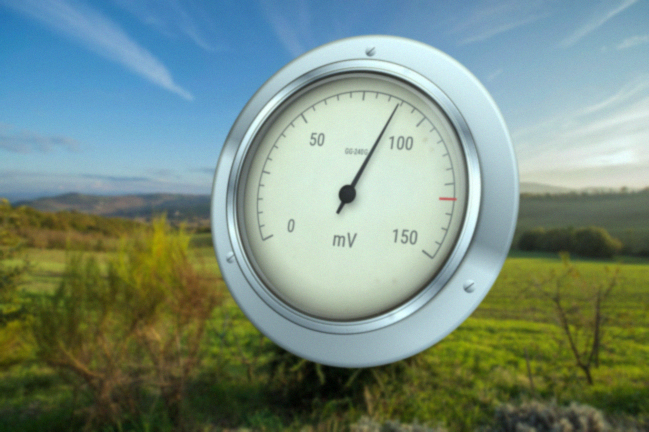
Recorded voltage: mV 90
